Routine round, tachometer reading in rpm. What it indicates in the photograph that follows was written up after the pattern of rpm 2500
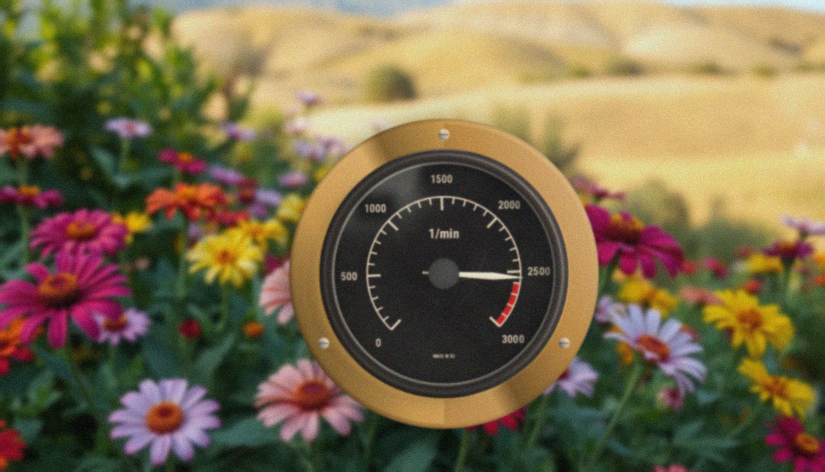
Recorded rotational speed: rpm 2550
